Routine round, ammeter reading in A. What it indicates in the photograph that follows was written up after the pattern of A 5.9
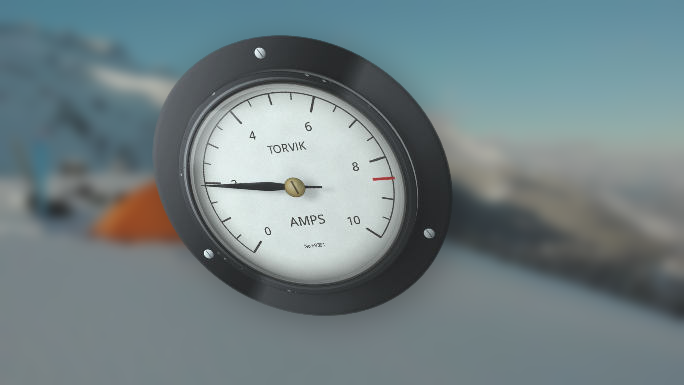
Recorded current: A 2
